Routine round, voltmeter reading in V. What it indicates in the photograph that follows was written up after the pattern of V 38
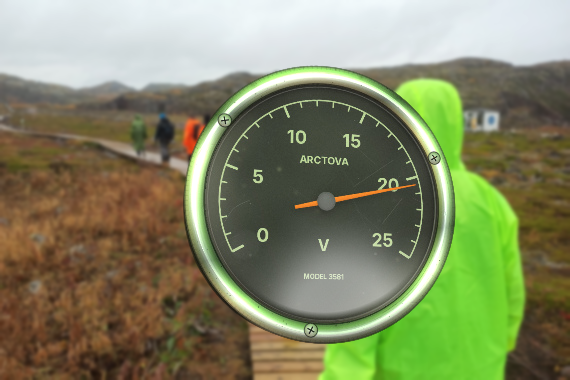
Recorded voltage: V 20.5
